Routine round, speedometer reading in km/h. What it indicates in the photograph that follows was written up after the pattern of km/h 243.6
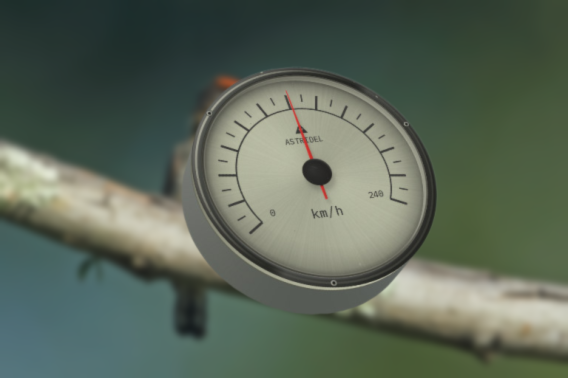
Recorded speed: km/h 120
